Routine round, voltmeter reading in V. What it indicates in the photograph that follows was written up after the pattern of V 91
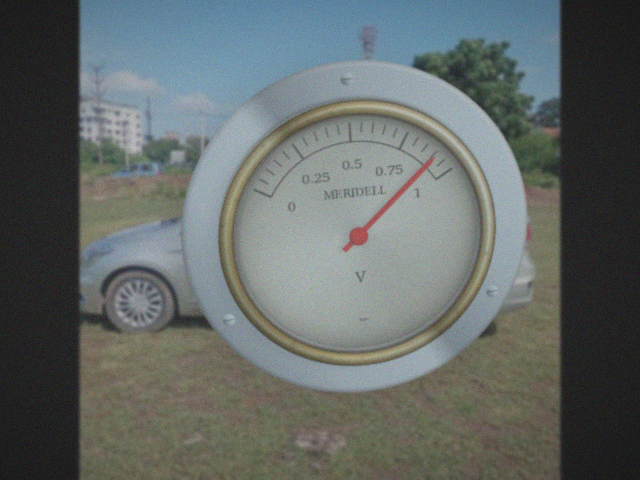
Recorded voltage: V 0.9
